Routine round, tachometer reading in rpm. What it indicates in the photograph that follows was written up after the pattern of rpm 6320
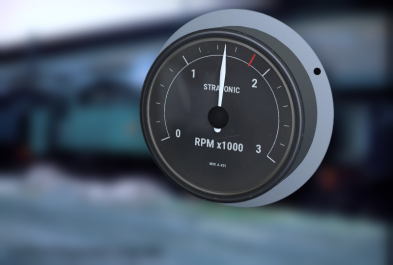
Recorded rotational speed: rpm 1500
